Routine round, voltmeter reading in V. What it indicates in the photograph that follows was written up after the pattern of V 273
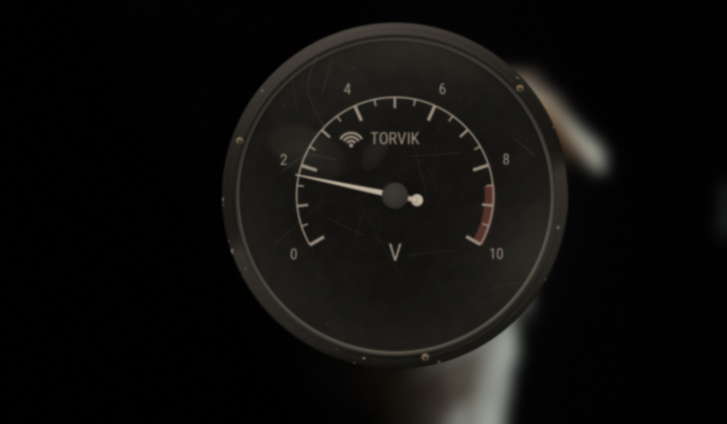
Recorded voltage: V 1.75
